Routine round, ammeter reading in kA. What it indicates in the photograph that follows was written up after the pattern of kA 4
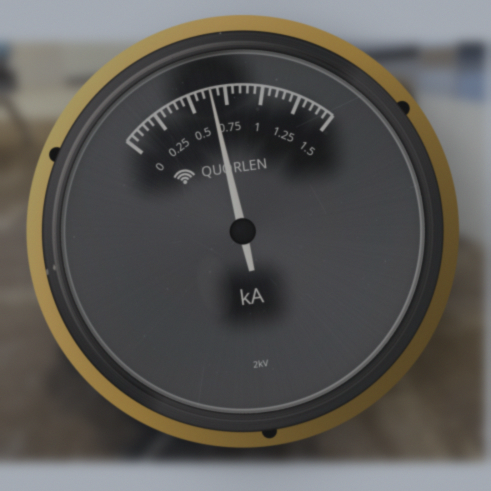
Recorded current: kA 0.65
